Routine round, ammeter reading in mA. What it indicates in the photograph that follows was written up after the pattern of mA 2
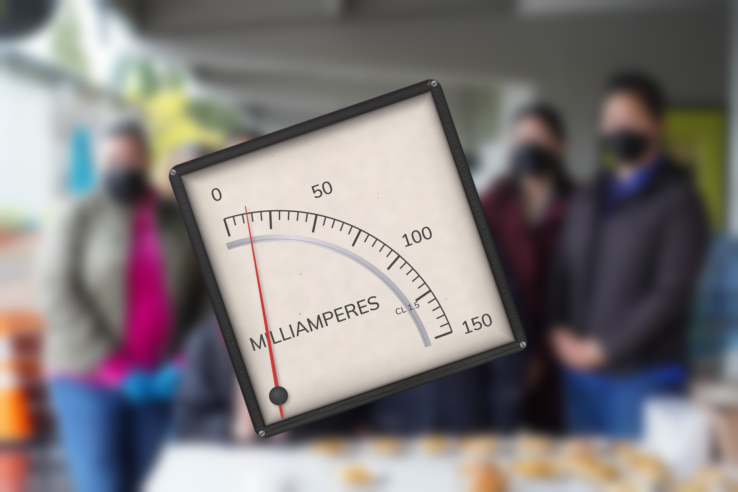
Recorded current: mA 12.5
